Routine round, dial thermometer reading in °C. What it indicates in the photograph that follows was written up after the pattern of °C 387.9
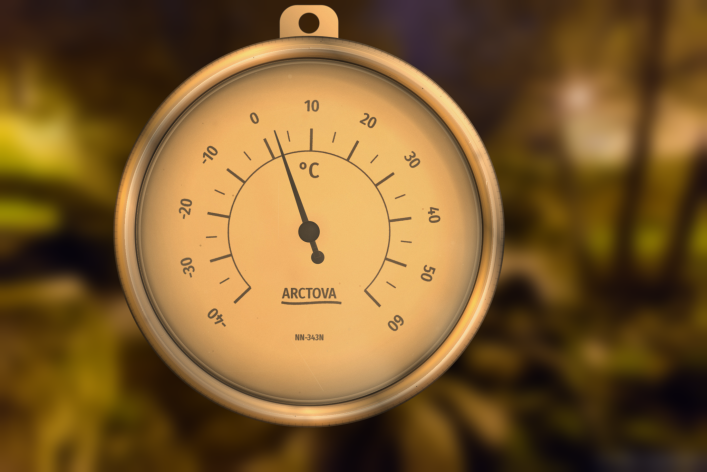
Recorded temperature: °C 2.5
